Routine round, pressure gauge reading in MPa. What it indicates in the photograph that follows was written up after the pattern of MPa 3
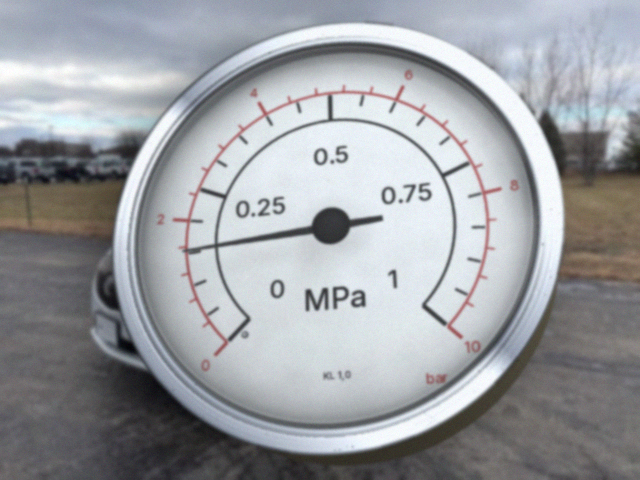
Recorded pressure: MPa 0.15
